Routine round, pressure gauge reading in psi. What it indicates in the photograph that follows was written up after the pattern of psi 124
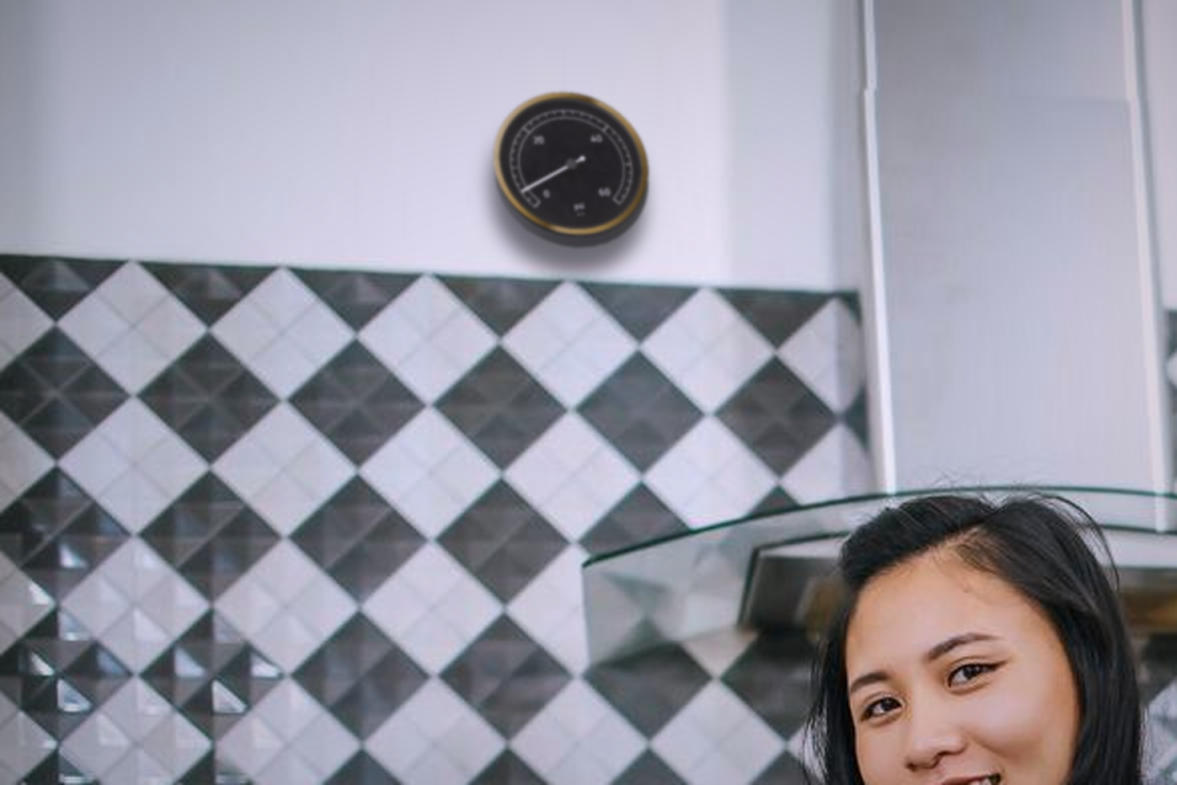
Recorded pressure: psi 4
